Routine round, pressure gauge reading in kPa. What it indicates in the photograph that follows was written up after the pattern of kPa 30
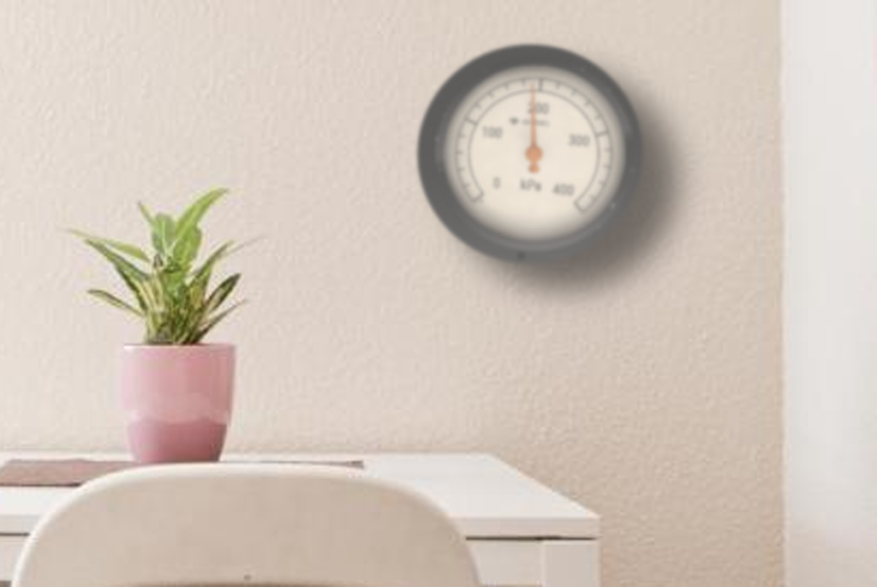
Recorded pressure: kPa 190
